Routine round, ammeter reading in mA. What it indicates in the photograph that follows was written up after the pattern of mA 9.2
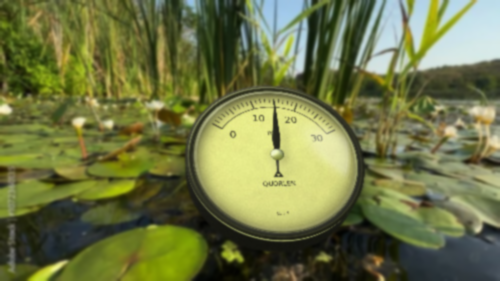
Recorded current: mA 15
